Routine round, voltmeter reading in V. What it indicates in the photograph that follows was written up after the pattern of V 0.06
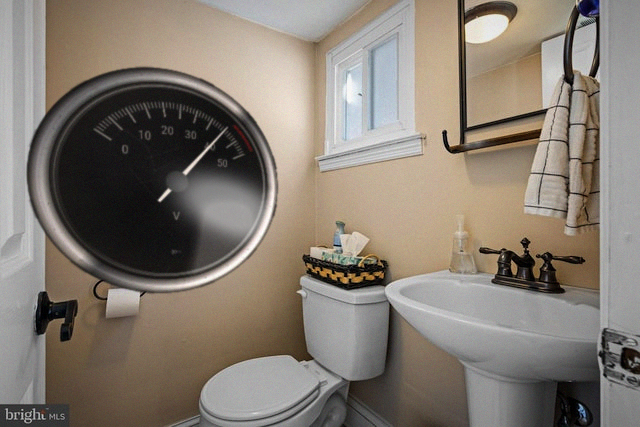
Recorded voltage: V 40
